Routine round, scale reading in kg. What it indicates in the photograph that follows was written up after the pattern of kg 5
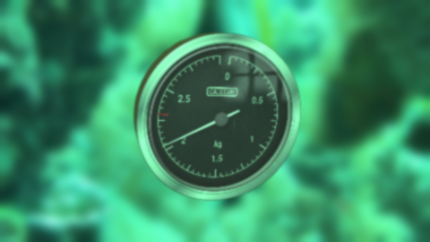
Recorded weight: kg 2.05
